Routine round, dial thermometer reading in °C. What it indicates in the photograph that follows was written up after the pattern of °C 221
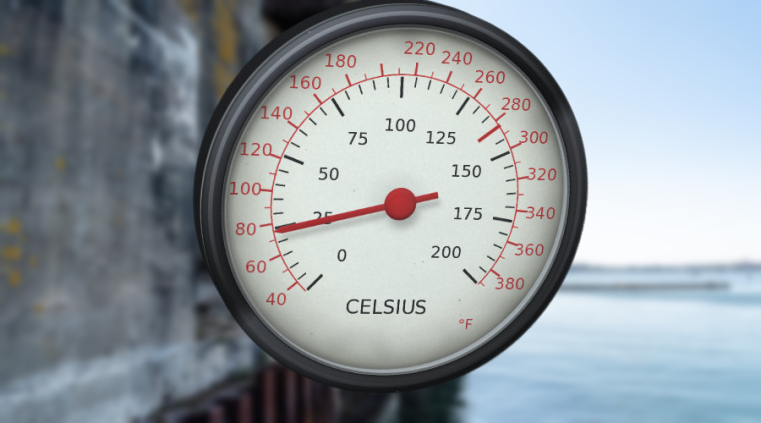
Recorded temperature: °C 25
